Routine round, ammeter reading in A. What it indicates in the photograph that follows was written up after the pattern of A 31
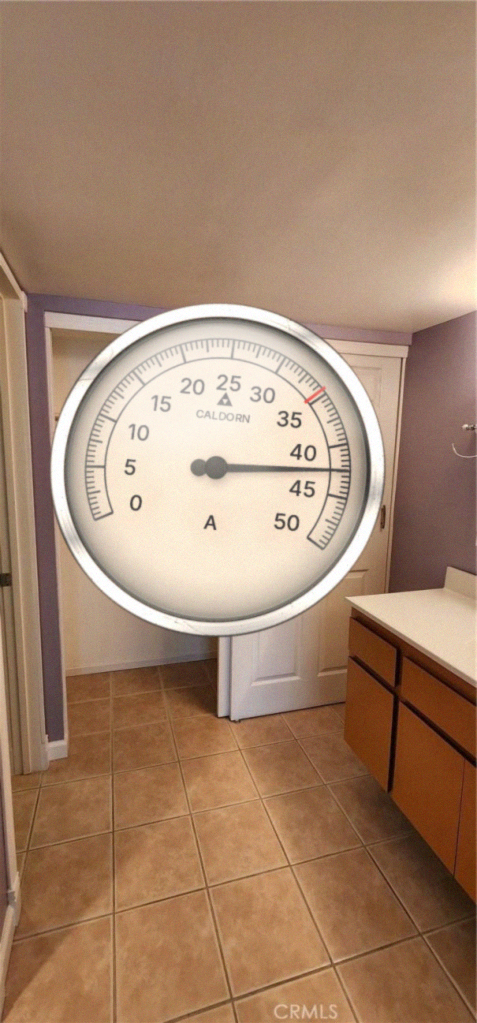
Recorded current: A 42.5
